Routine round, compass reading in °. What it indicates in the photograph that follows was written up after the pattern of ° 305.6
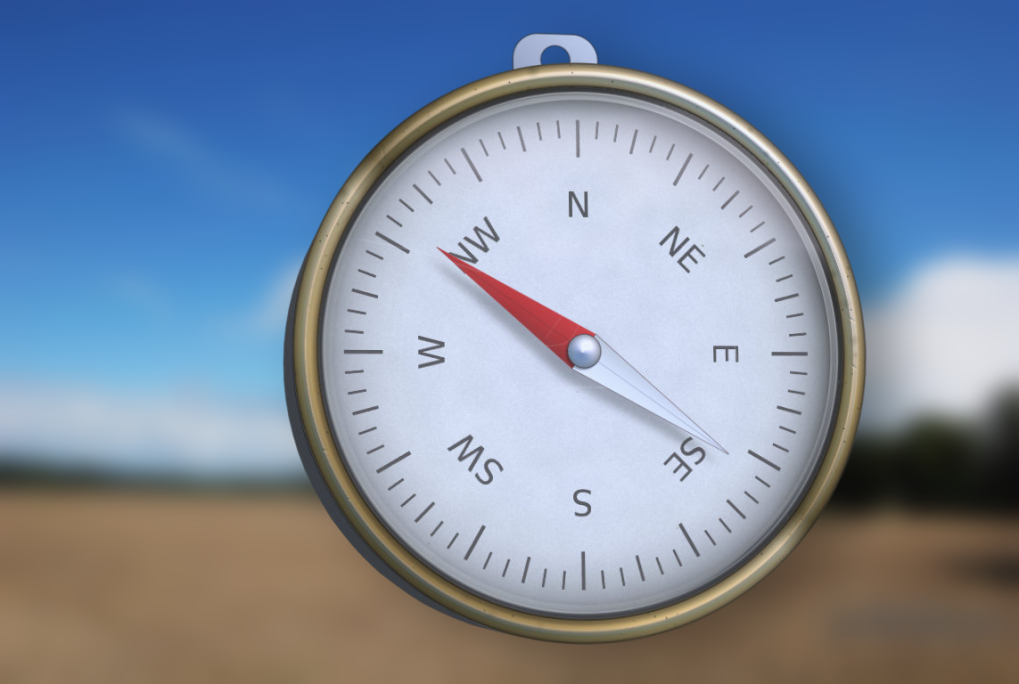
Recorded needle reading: ° 305
